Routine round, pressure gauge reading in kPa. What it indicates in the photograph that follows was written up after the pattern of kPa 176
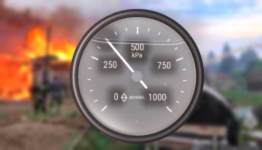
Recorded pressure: kPa 350
